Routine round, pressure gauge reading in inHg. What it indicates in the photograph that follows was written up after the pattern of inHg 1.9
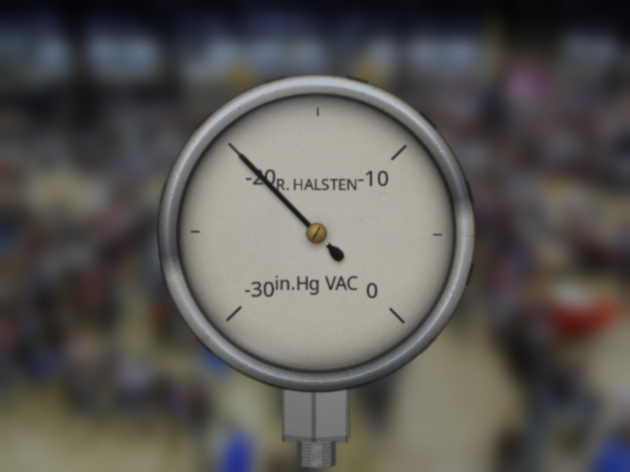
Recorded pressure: inHg -20
